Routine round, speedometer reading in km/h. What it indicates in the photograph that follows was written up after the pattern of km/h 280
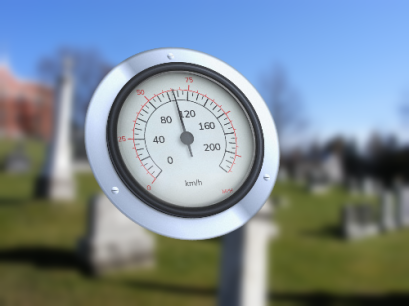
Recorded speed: km/h 105
